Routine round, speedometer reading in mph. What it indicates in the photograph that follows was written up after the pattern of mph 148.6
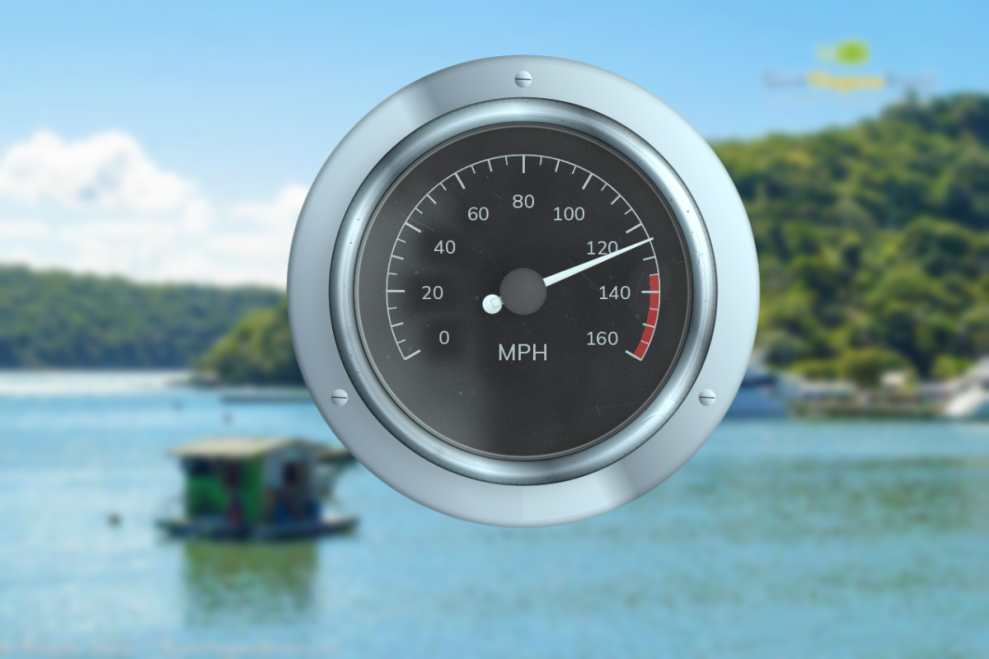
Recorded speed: mph 125
